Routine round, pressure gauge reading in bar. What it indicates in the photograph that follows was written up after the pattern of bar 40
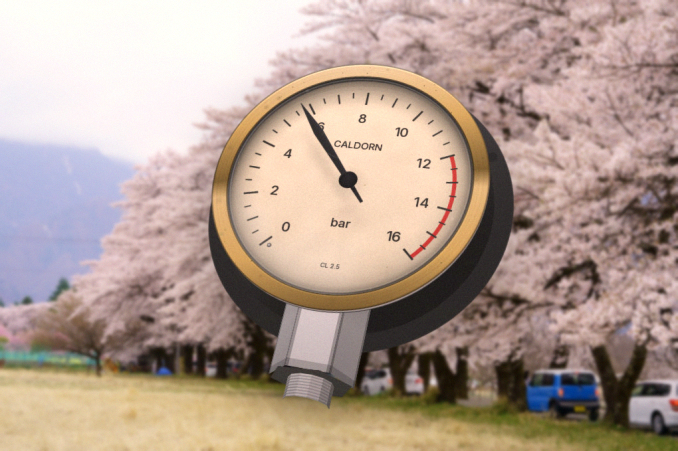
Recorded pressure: bar 5.75
